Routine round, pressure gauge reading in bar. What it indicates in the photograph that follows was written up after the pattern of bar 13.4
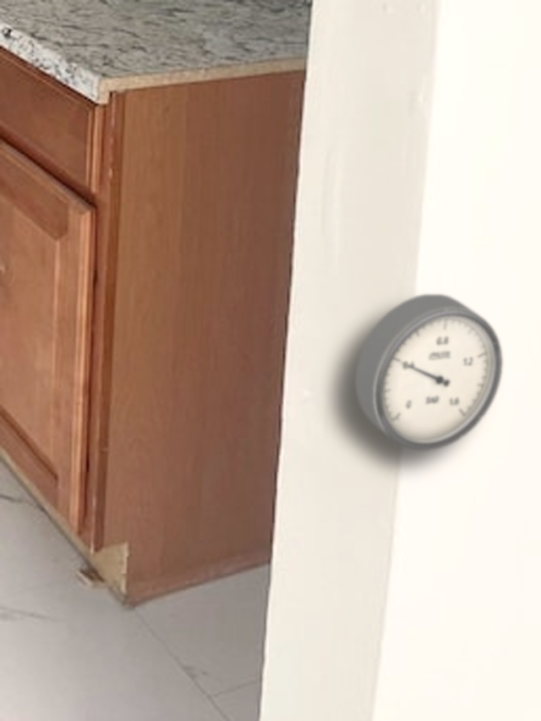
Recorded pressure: bar 0.4
